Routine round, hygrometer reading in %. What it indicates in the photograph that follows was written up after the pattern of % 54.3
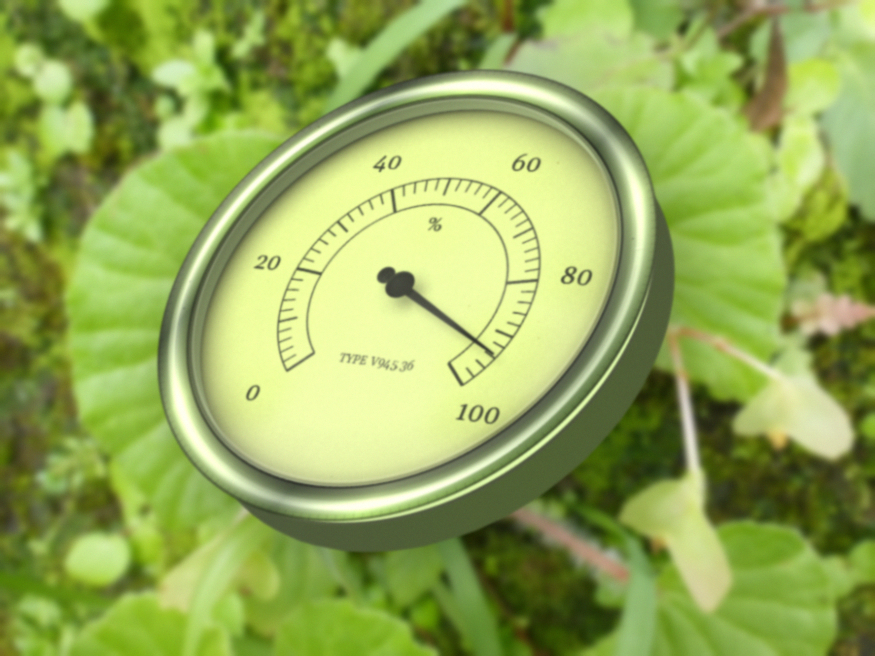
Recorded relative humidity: % 94
